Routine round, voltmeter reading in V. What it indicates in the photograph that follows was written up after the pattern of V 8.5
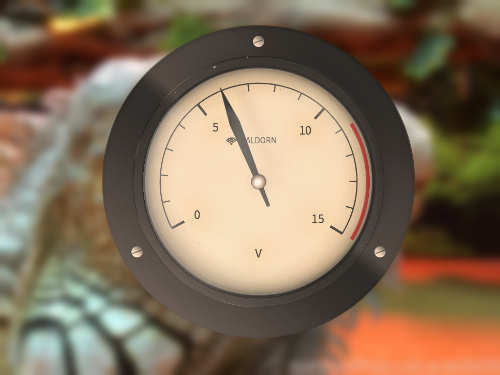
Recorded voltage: V 6
